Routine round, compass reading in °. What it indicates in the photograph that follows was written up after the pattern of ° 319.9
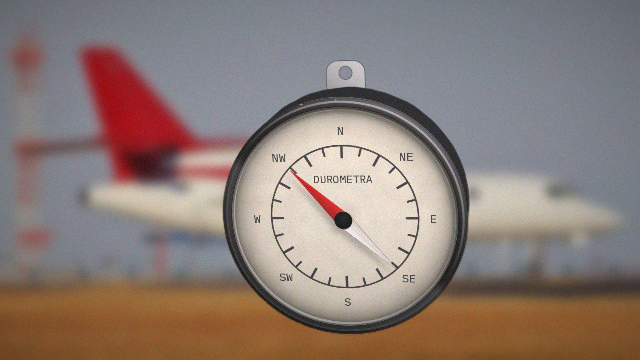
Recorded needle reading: ° 315
